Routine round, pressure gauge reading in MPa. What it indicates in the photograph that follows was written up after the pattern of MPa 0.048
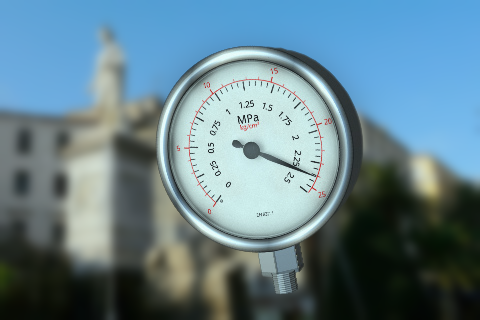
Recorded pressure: MPa 2.35
